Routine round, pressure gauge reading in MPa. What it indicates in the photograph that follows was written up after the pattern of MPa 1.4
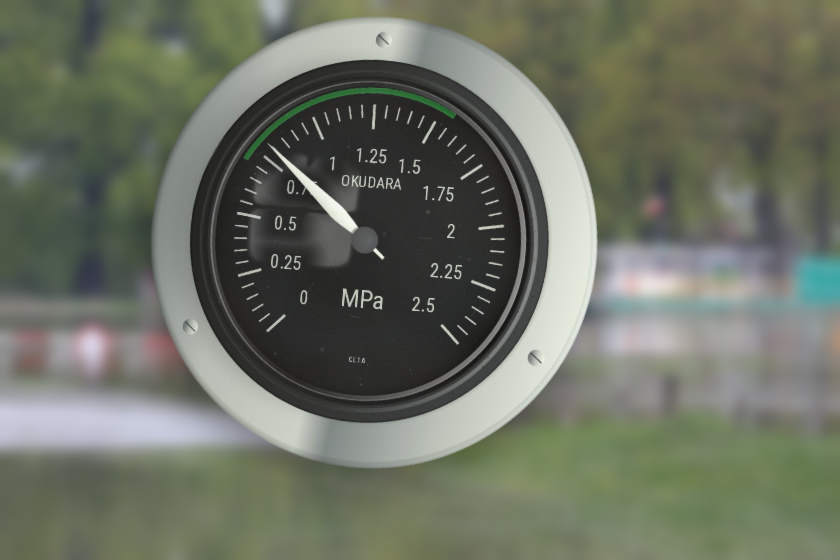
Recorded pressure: MPa 0.8
